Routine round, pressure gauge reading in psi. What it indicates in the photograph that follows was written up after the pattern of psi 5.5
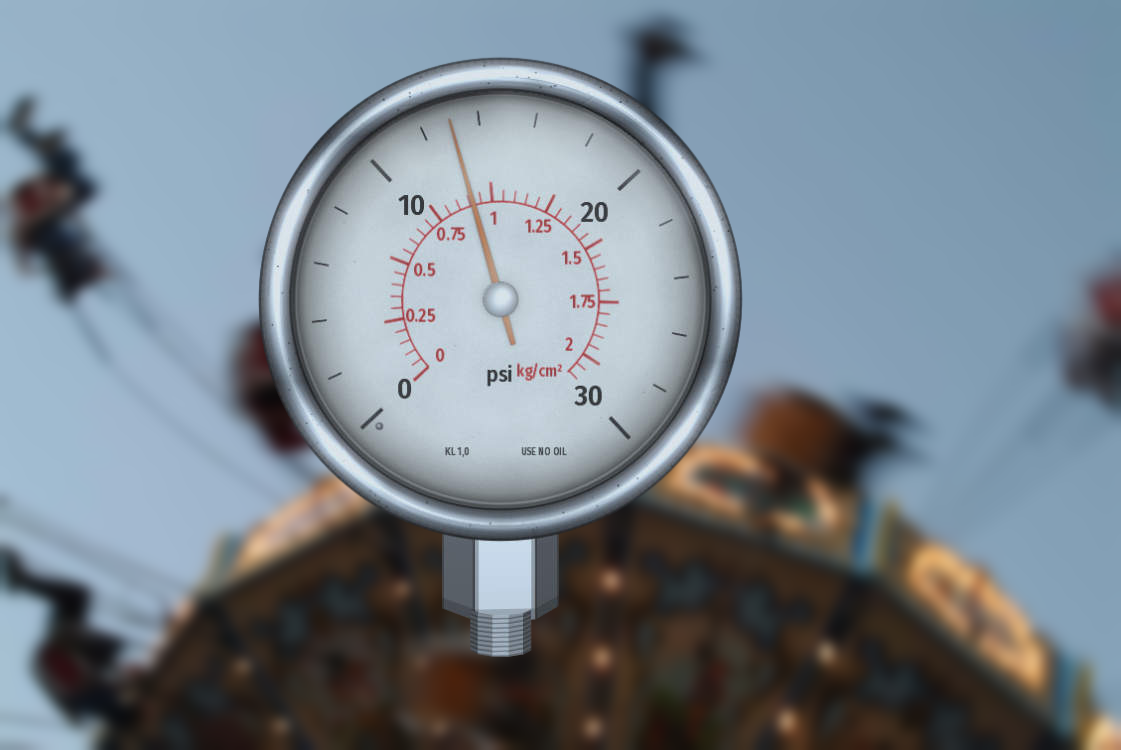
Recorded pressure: psi 13
